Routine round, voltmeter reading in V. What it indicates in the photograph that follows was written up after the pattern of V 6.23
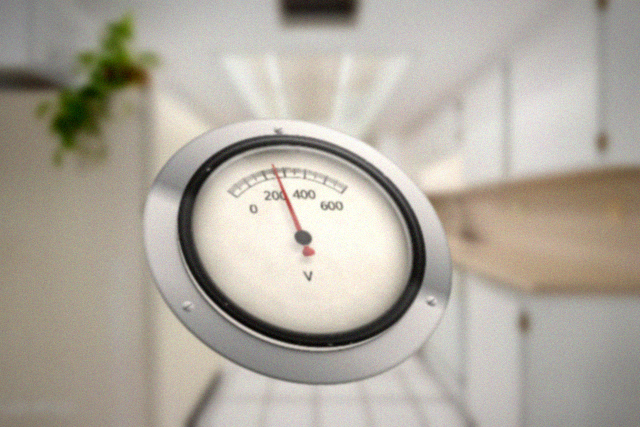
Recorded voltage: V 250
